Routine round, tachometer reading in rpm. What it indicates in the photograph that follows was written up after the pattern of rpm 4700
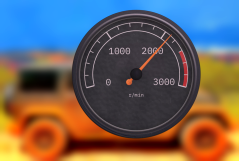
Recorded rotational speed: rpm 2100
